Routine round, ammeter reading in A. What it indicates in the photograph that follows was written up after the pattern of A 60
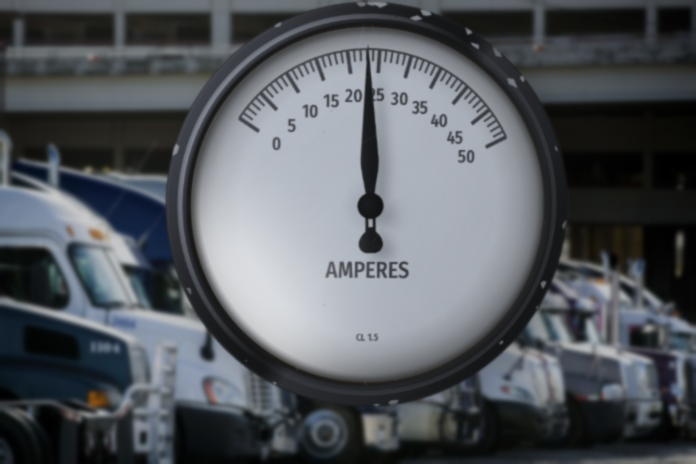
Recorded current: A 23
